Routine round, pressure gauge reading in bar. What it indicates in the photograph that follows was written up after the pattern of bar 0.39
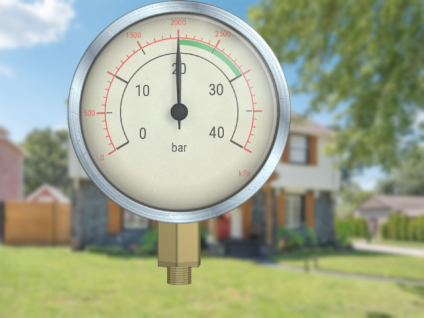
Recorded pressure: bar 20
